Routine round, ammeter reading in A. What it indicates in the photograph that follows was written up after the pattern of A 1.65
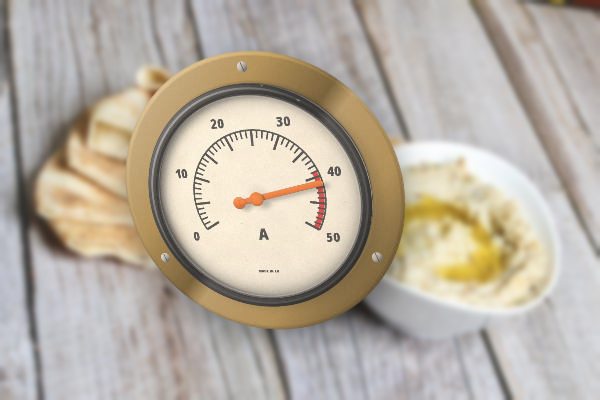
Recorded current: A 41
